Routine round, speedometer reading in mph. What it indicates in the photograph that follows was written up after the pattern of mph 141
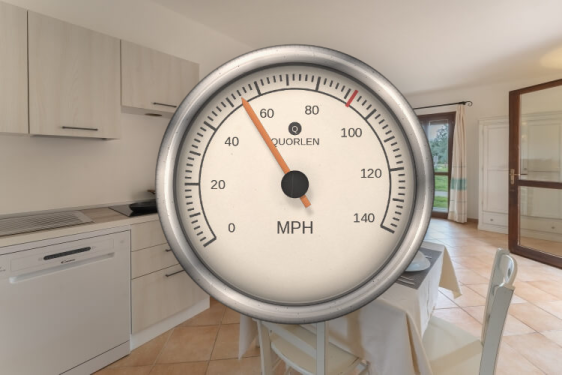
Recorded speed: mph 54
